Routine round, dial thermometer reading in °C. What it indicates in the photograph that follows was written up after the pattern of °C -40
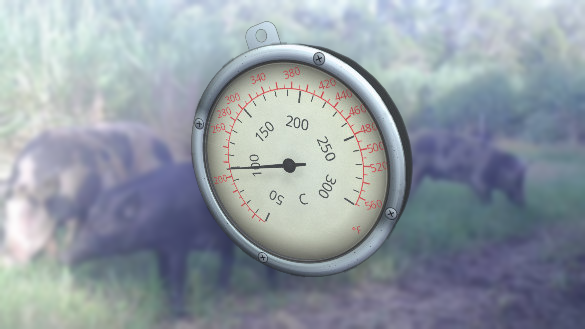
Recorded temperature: °C 100
